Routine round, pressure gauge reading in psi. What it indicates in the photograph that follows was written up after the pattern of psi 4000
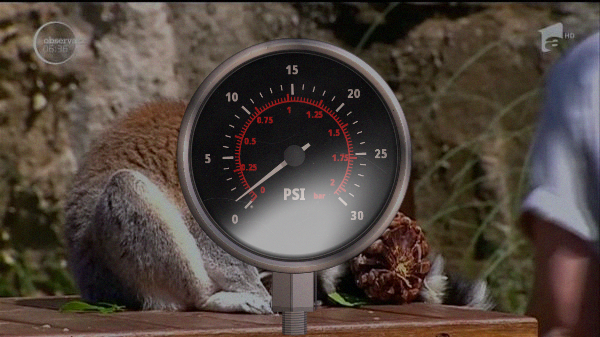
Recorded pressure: psi 1
